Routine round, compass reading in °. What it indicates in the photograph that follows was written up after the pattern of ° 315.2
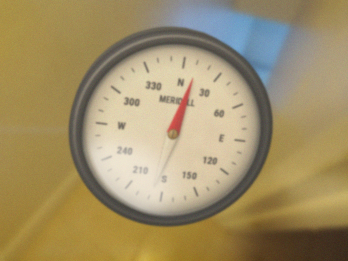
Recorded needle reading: ° 10
